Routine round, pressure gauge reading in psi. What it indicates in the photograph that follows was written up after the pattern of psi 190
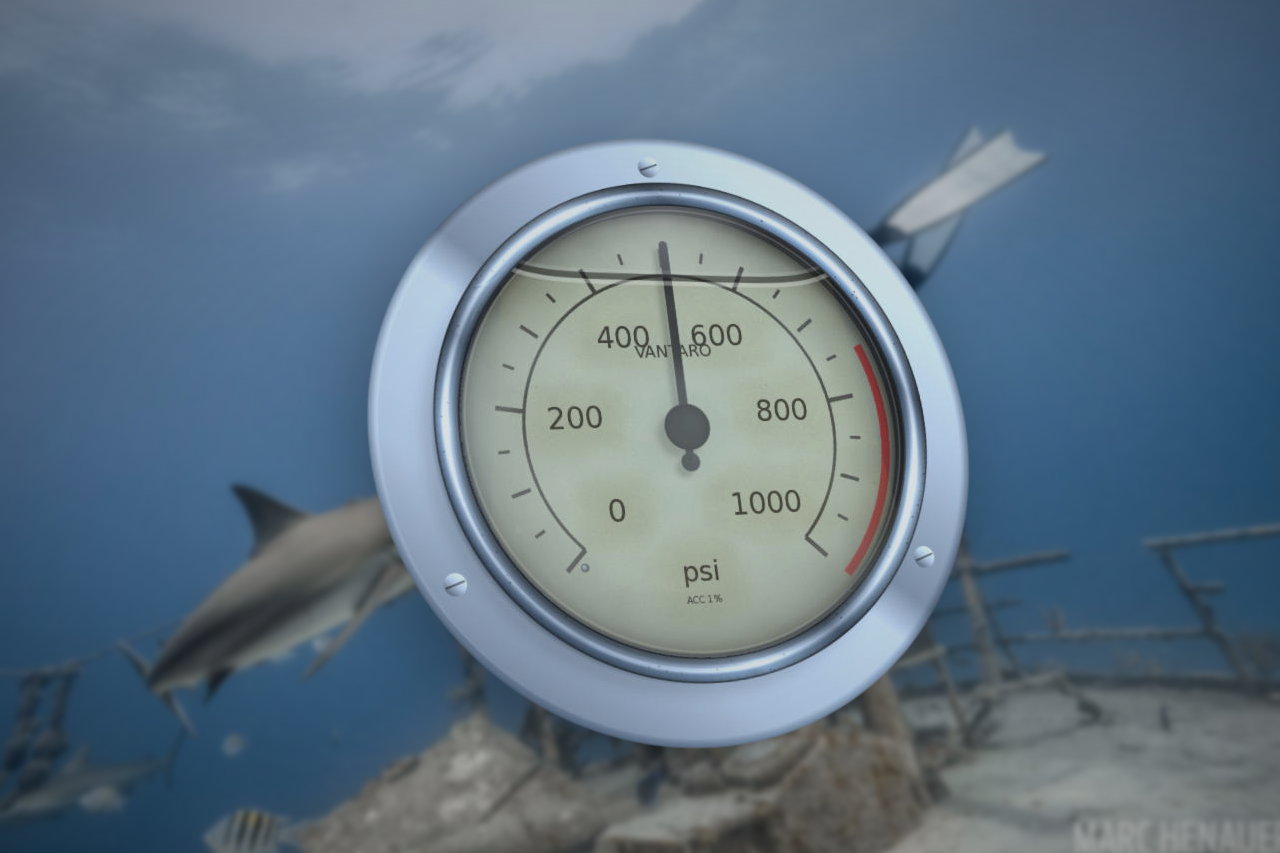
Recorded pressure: psi 500
